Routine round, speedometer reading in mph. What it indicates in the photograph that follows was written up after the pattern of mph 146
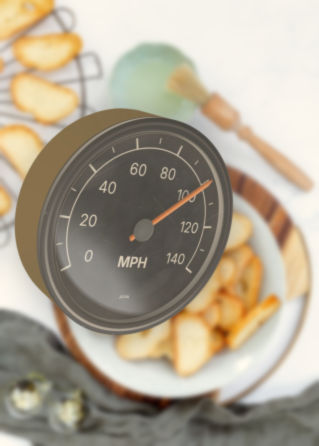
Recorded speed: mph 100
